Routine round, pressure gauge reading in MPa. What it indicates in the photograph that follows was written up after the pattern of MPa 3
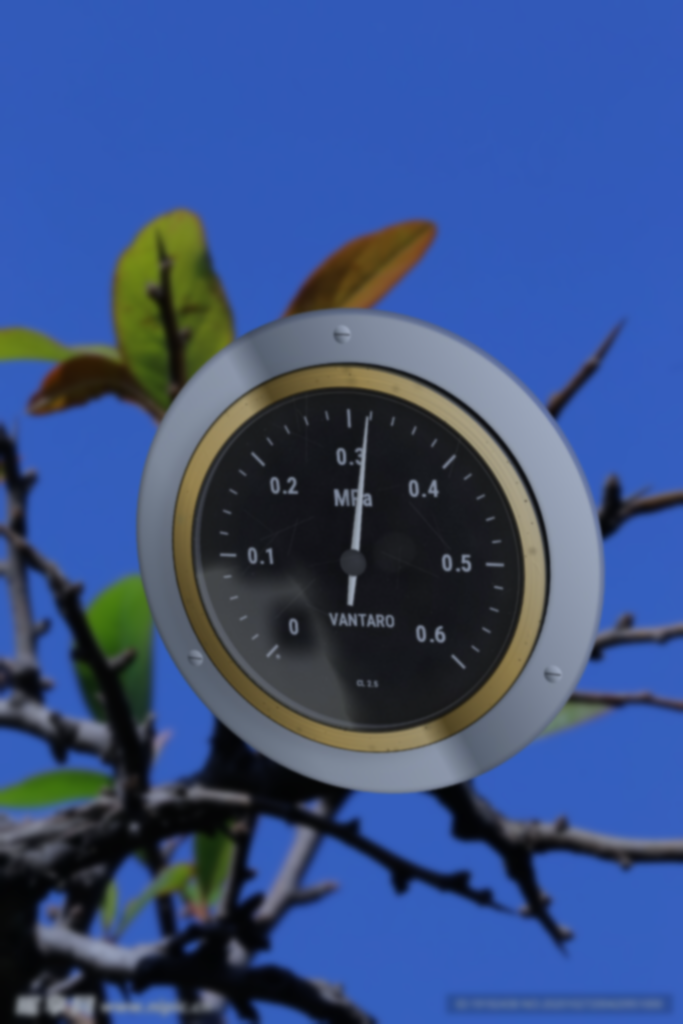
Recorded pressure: MPa 0.32
